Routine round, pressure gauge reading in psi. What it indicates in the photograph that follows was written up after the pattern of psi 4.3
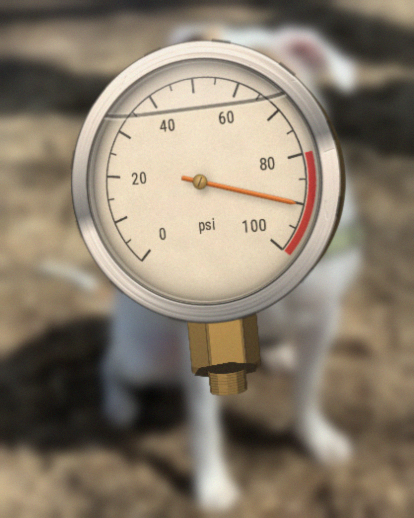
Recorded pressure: psi 90
